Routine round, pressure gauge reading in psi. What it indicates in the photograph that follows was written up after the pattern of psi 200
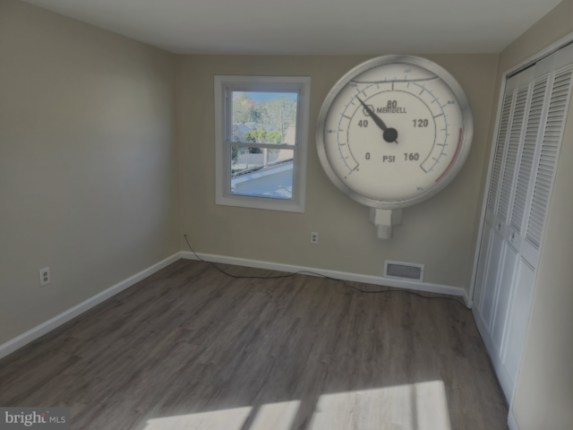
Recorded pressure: psi 55
